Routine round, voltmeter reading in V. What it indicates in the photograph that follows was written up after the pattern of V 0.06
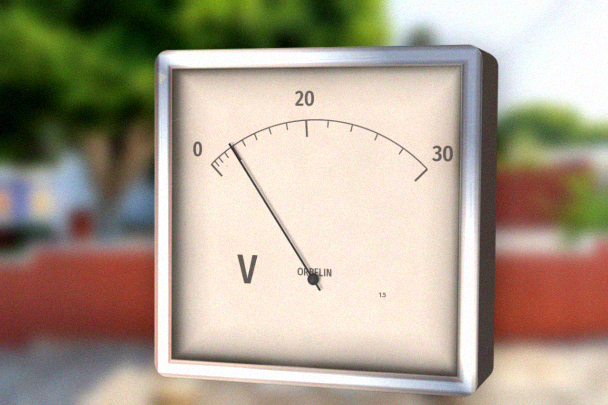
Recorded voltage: V 10
